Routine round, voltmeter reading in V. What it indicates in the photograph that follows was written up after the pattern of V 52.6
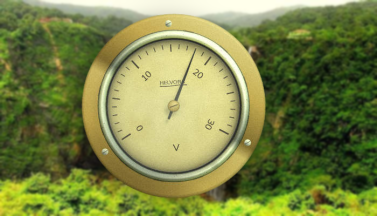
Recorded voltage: V 18
